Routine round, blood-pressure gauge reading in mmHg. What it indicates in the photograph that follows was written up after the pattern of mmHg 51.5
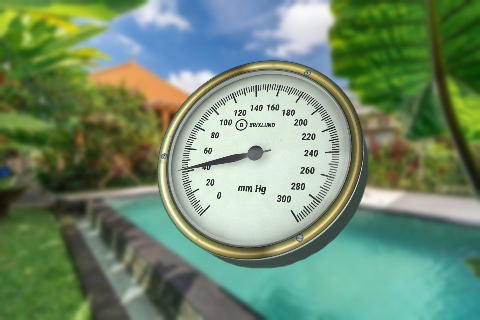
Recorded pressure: mmHg 40
